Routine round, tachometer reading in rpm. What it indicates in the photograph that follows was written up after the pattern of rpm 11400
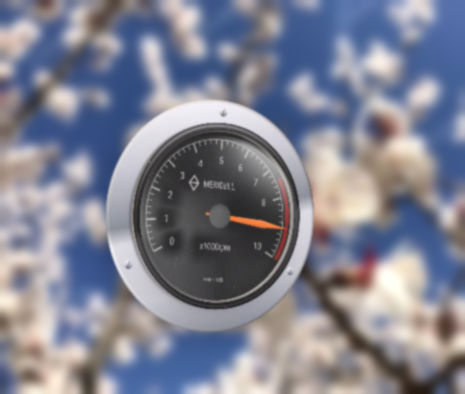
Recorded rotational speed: rpm 9000
